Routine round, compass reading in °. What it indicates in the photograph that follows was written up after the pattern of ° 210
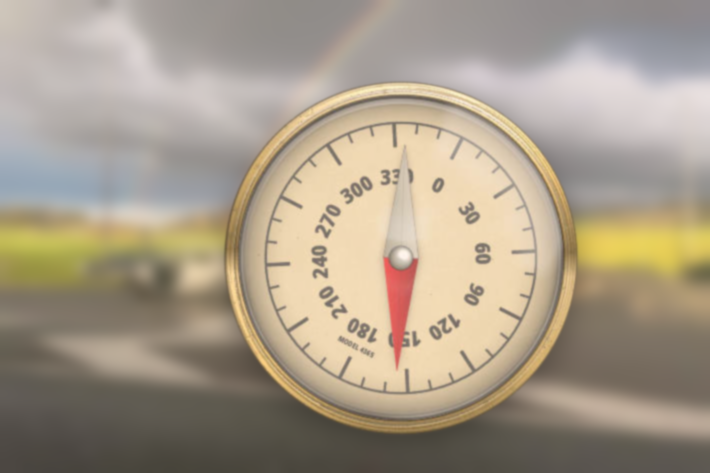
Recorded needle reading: ° 155
